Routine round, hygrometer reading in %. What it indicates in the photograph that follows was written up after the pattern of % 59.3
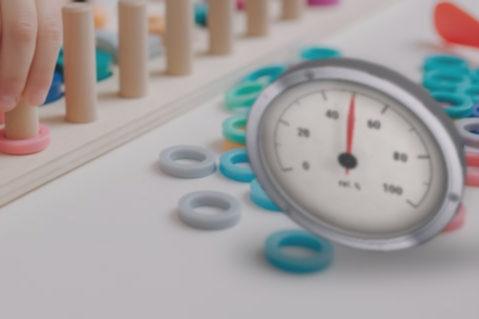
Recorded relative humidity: % 50
